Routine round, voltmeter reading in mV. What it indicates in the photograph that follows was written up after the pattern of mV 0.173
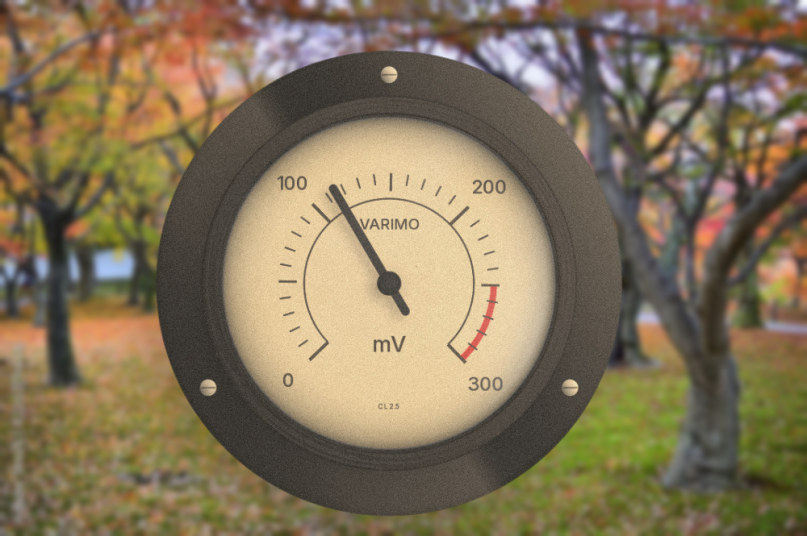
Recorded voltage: mV 115
